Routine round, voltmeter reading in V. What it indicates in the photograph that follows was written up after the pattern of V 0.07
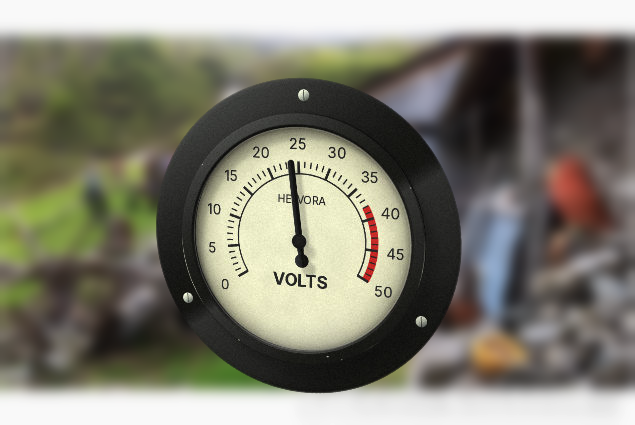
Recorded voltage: V 24
